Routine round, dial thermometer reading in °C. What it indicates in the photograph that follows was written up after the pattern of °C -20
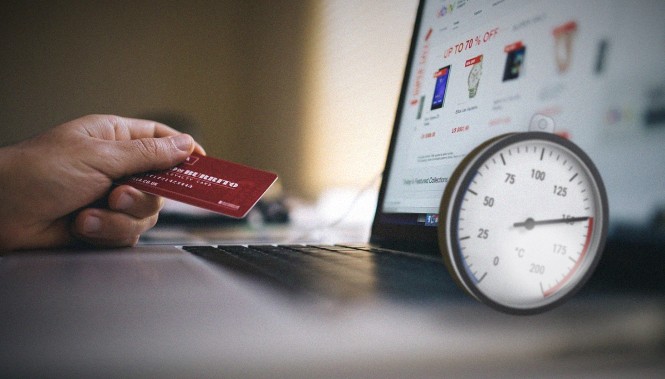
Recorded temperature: °C 150
